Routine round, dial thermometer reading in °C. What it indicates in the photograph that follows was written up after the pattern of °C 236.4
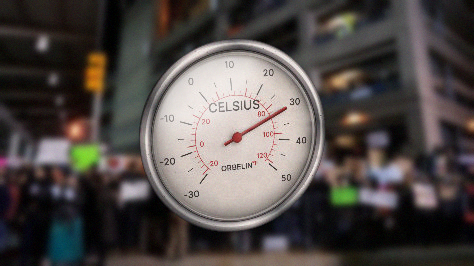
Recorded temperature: °C 30
